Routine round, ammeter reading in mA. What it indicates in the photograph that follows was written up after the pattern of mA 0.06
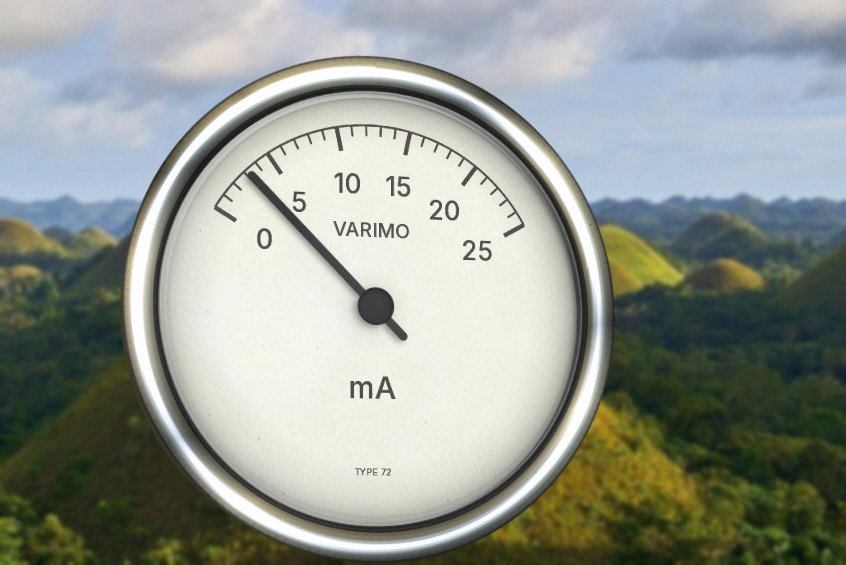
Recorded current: mA 3
